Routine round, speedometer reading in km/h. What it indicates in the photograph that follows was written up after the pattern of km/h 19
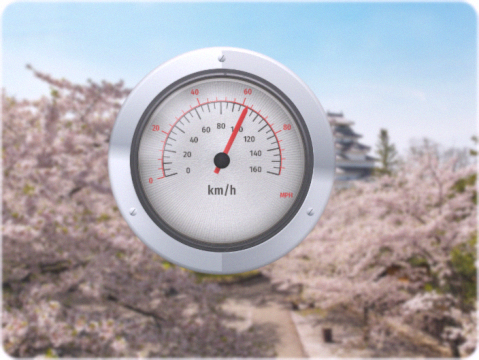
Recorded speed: km/h 100
